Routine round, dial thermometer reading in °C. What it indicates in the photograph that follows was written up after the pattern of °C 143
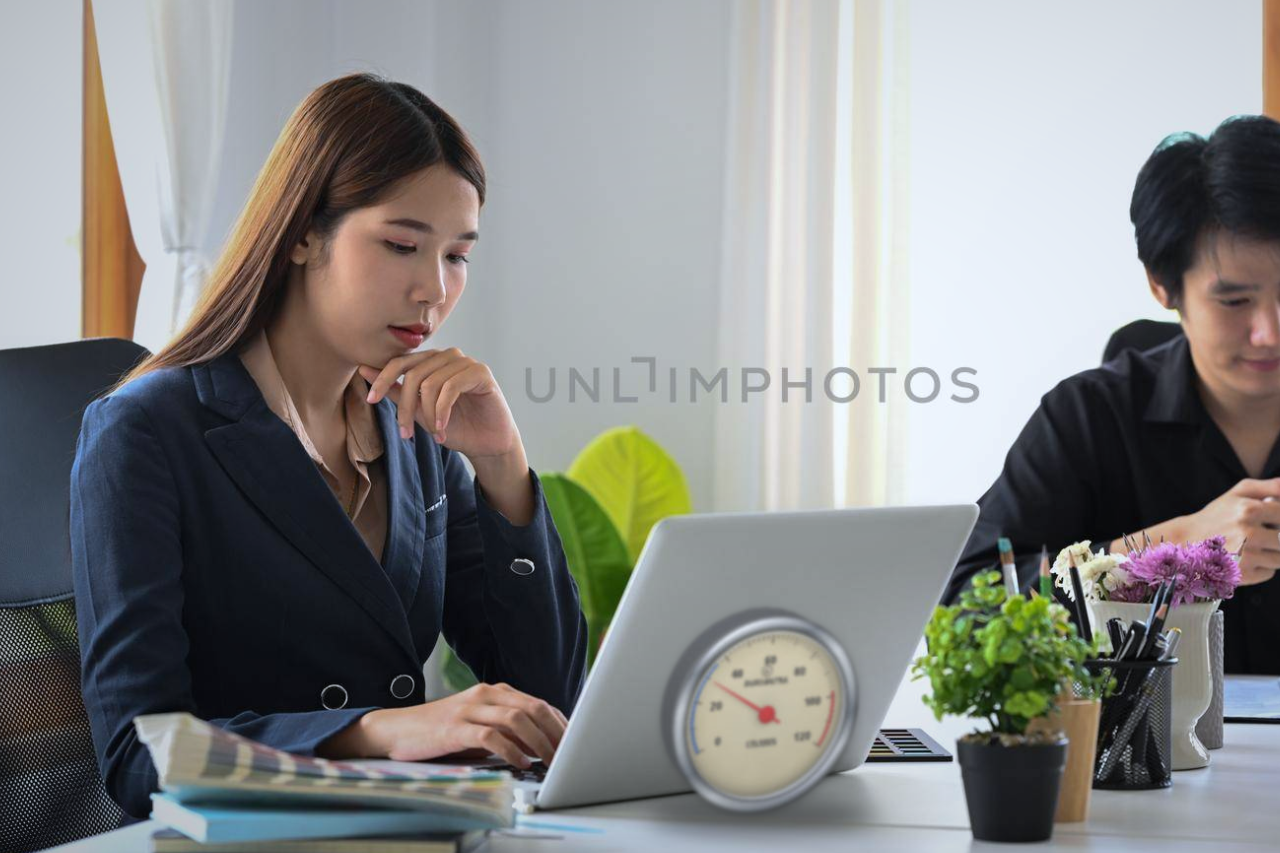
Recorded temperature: °C 30
